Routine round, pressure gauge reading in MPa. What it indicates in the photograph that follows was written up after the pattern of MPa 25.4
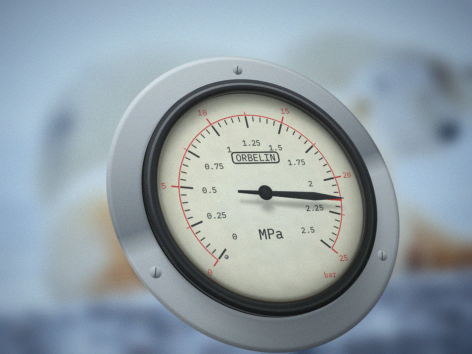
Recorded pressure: MPa 2.15
